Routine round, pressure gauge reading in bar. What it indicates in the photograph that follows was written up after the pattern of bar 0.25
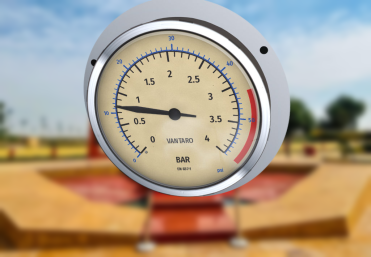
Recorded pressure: bar 0.8
